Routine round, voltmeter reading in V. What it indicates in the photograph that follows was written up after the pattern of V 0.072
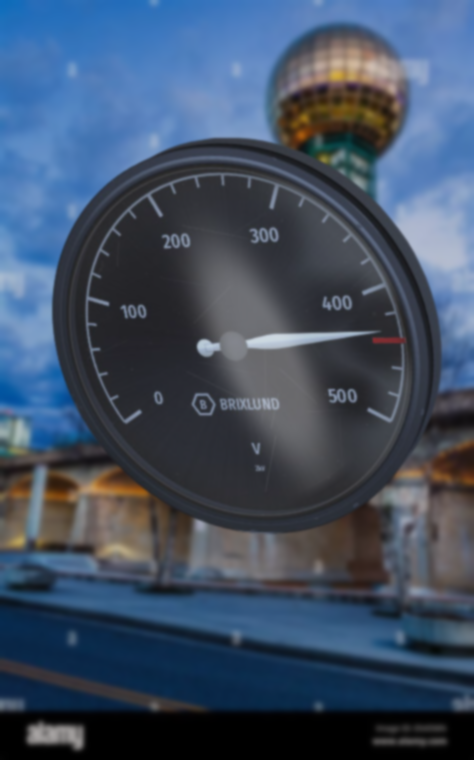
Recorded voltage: V 430
